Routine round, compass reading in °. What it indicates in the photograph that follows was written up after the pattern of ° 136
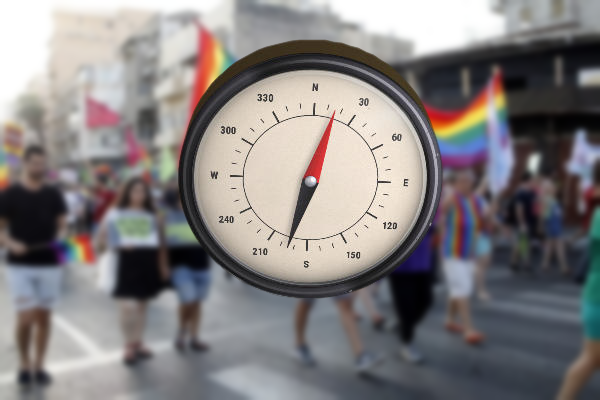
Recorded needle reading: ° 15
